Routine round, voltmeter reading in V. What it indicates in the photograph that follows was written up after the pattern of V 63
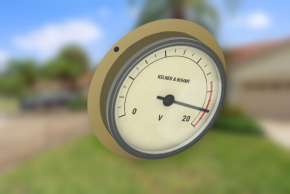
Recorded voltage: V 18
